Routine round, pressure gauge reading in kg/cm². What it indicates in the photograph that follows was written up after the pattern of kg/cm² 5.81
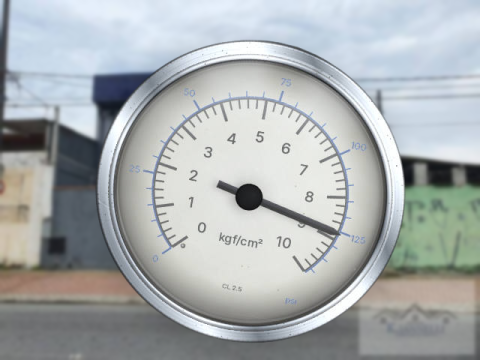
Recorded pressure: kg/cm² 8.8
